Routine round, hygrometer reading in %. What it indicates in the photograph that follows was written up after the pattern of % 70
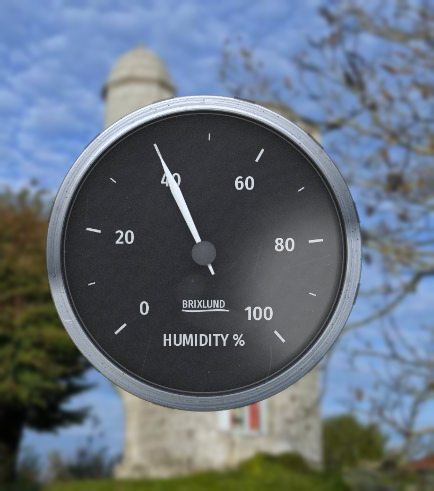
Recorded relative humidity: % 40
